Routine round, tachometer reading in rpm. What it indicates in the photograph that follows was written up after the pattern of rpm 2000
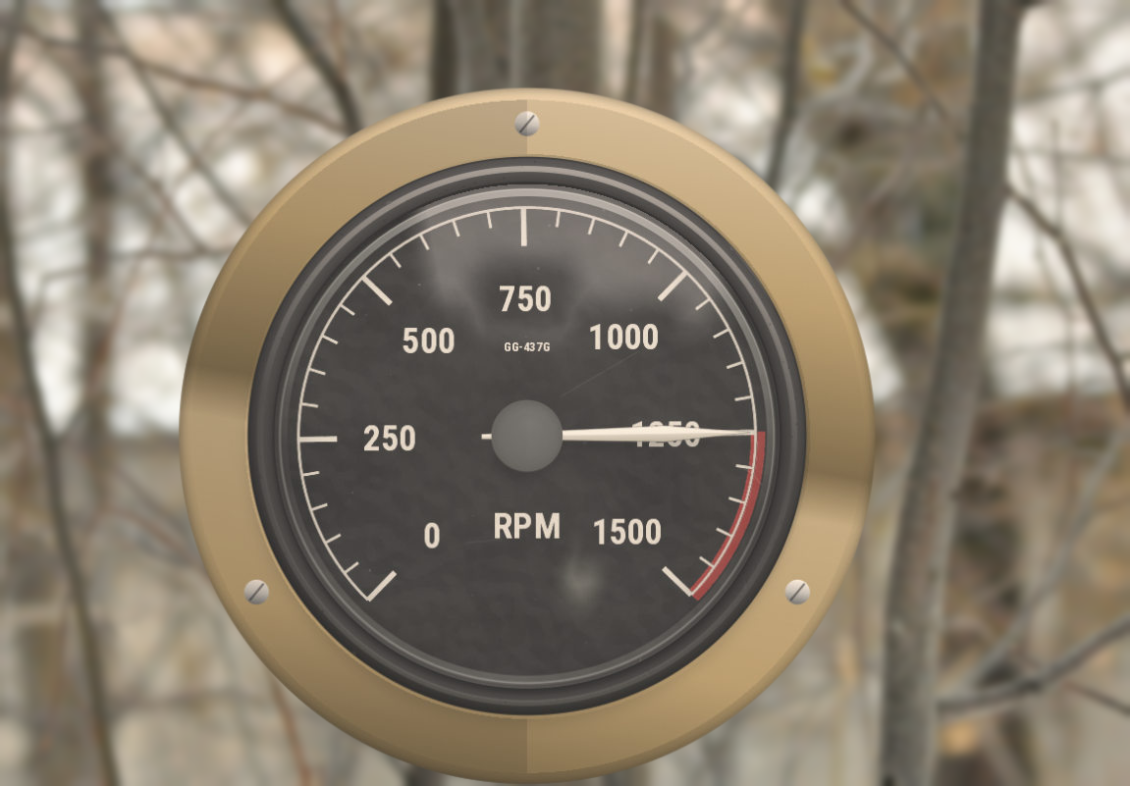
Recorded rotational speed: rpm 1250
